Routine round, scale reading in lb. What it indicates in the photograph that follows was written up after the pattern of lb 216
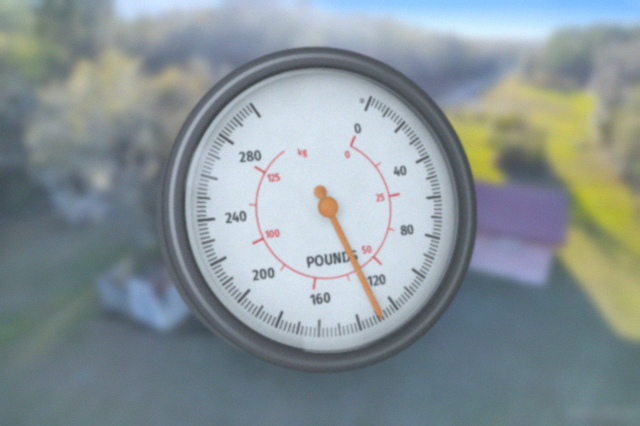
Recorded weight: lb 130
